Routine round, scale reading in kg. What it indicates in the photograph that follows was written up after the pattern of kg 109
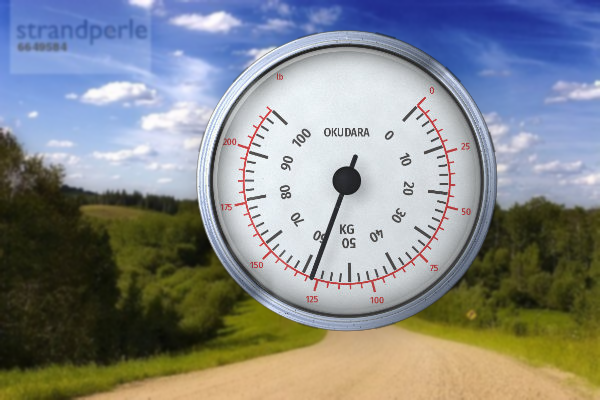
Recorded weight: kg 58
